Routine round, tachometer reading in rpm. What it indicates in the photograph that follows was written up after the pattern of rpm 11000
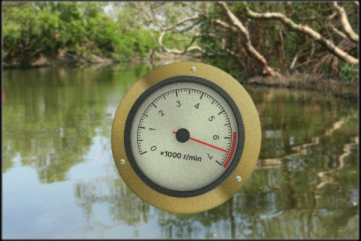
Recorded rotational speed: rpm 6500
